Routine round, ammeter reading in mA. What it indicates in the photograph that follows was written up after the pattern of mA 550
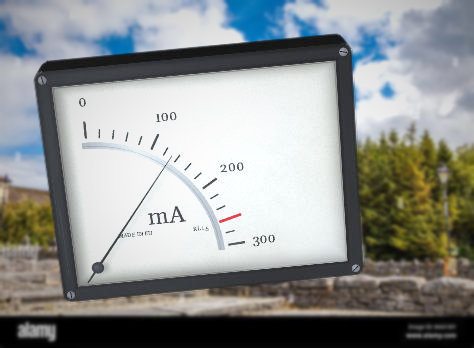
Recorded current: mA 130
